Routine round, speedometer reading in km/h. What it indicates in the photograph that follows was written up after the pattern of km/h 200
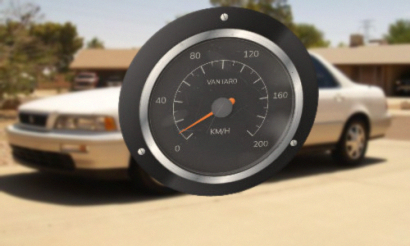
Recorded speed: km/h 10
